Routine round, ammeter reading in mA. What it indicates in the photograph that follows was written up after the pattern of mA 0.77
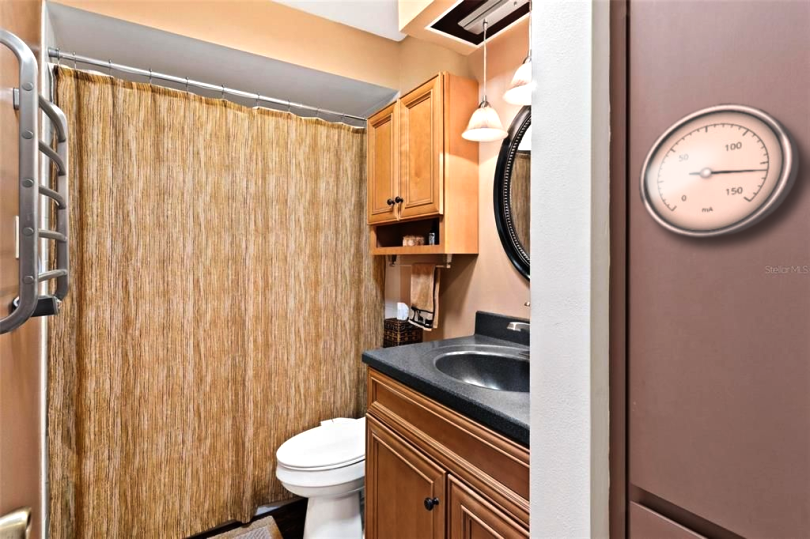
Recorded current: mA 130
